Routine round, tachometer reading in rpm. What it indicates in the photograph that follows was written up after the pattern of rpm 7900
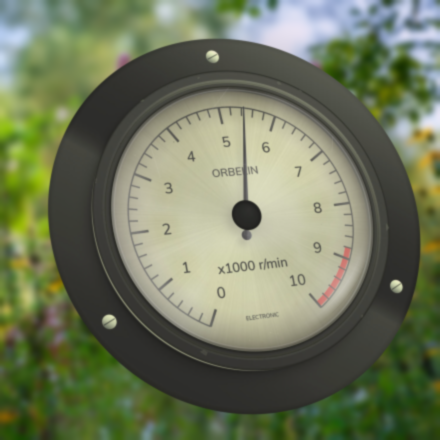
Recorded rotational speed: rpm 5400
